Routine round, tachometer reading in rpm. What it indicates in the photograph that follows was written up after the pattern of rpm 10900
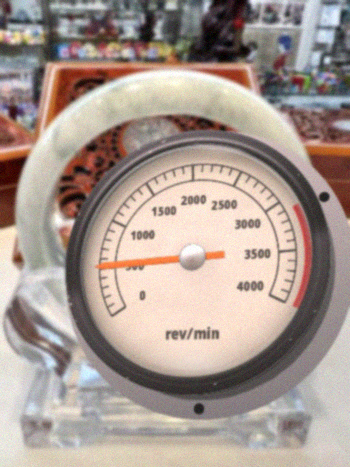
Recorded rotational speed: rpm 500
